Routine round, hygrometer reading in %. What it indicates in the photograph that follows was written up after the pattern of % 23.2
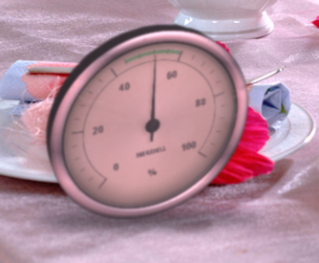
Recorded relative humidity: % 52
